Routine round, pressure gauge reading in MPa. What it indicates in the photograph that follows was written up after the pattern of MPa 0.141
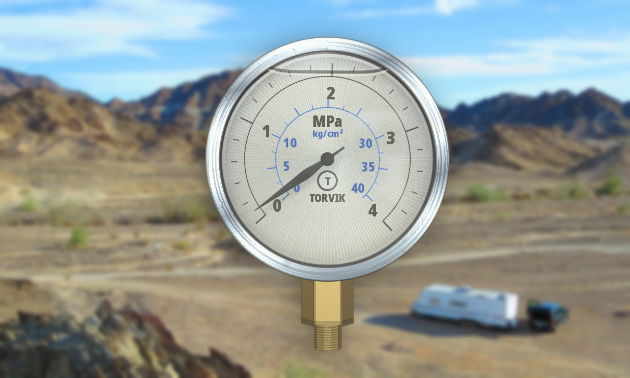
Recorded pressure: MPa 0.1
